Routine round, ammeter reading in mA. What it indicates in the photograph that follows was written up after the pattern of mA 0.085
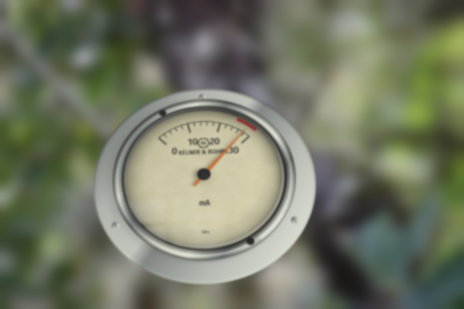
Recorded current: mA 28
